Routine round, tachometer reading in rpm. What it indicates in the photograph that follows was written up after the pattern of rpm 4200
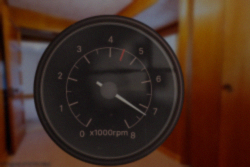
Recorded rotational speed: rpm 7250
